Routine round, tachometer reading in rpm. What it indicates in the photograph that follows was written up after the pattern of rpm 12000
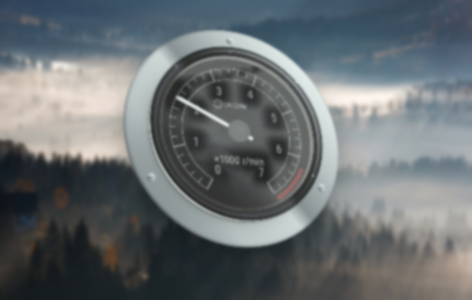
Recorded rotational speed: rpm 2000
